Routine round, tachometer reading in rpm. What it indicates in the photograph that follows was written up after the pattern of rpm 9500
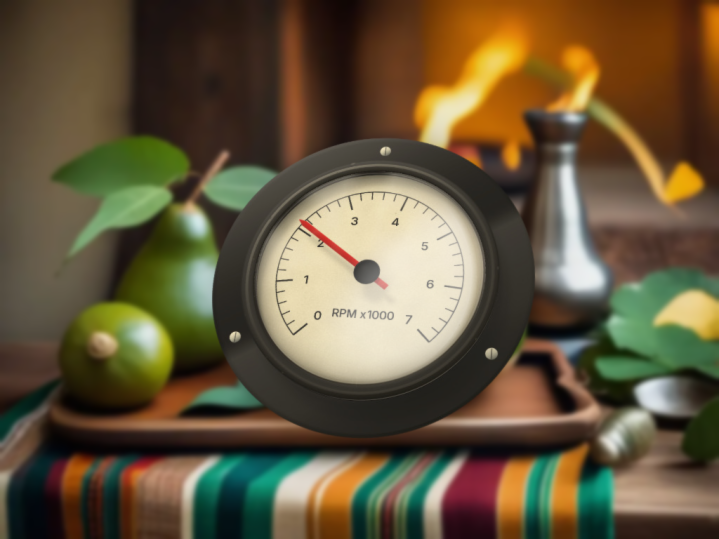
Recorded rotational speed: rpm 2100
